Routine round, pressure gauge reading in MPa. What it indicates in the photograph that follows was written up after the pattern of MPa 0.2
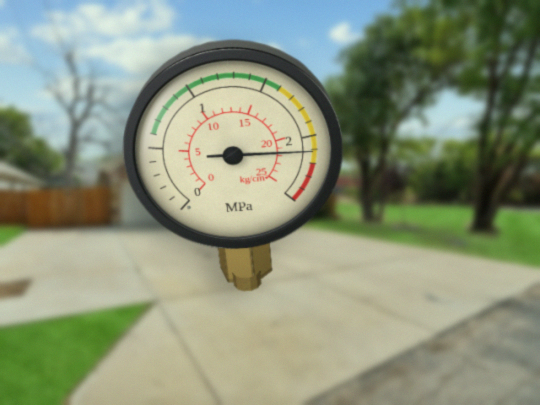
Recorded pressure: MPa 2.1
